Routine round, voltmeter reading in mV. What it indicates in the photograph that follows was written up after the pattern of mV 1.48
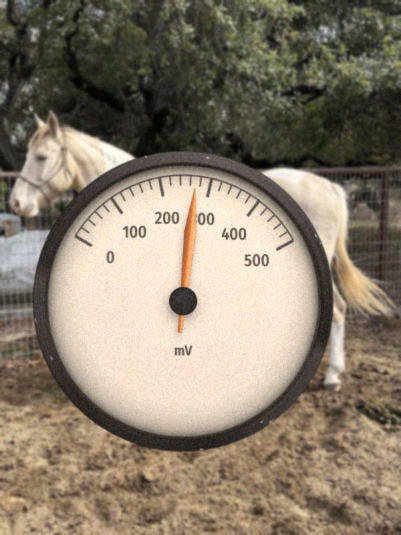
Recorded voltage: mV 270
